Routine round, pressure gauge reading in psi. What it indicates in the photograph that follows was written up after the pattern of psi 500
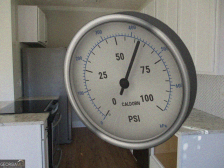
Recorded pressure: psi 62.5
